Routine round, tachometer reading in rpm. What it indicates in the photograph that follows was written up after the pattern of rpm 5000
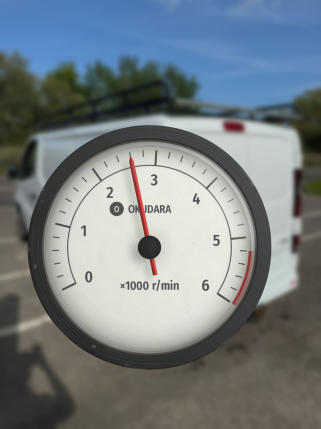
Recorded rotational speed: rpm 2600
